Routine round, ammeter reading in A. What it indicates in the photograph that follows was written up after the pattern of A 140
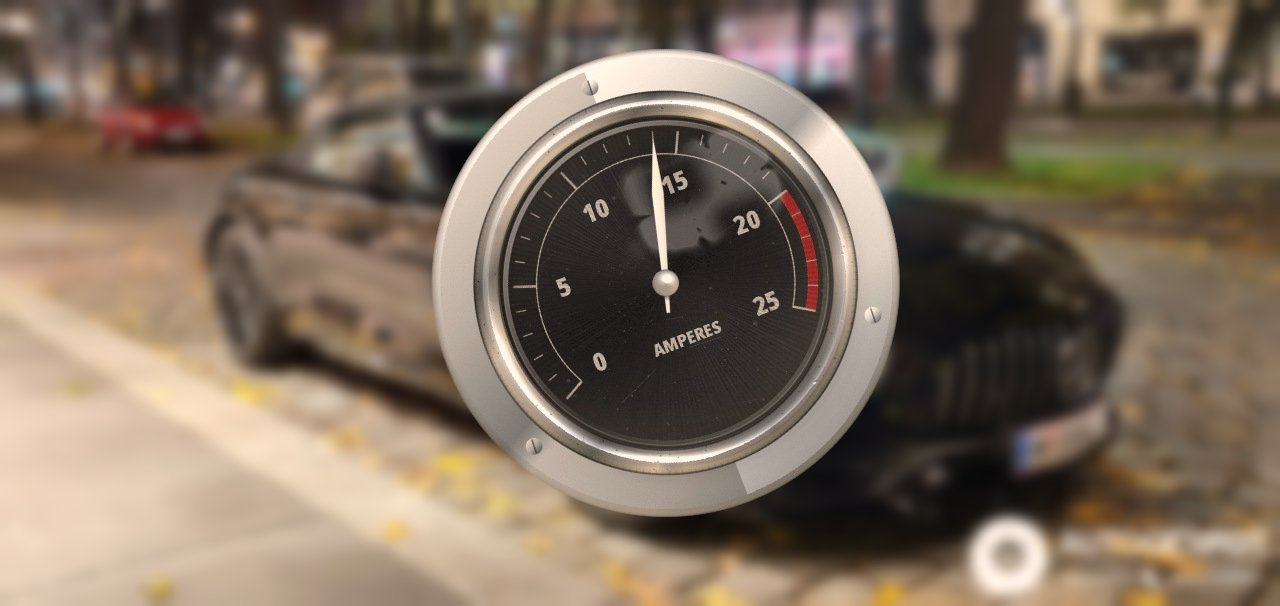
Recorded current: A 14
